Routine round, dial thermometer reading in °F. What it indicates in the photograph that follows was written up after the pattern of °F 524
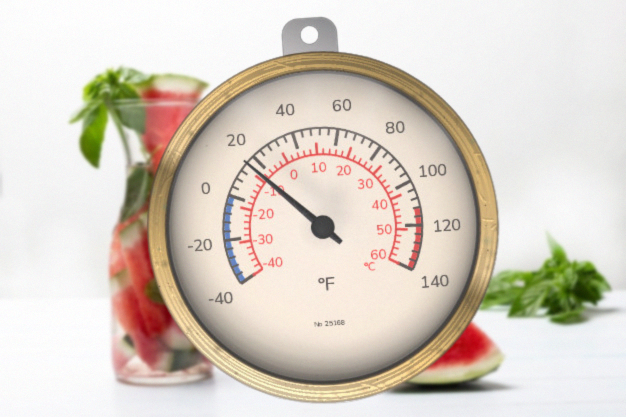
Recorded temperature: °F 16
